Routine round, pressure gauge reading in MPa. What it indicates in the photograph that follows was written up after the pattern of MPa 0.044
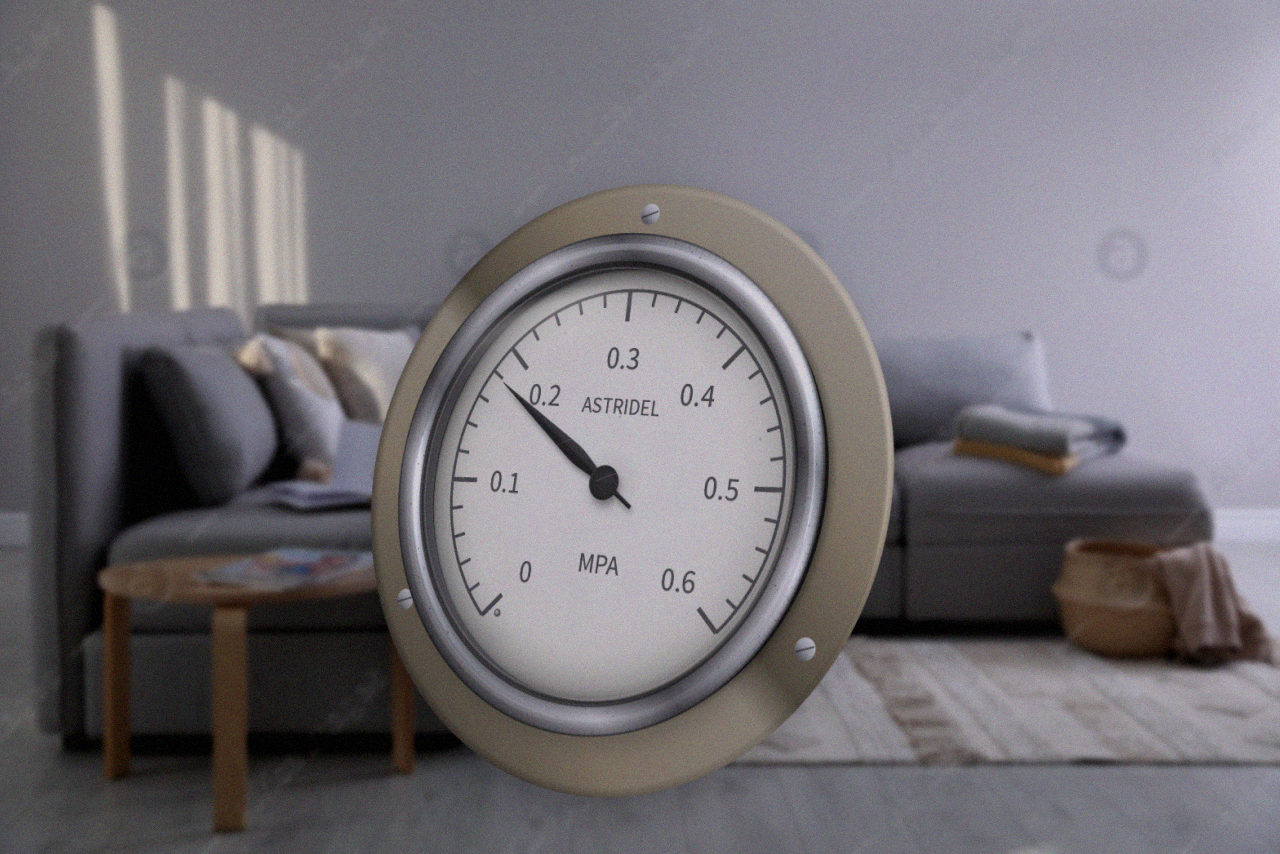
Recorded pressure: MPa 0.18
